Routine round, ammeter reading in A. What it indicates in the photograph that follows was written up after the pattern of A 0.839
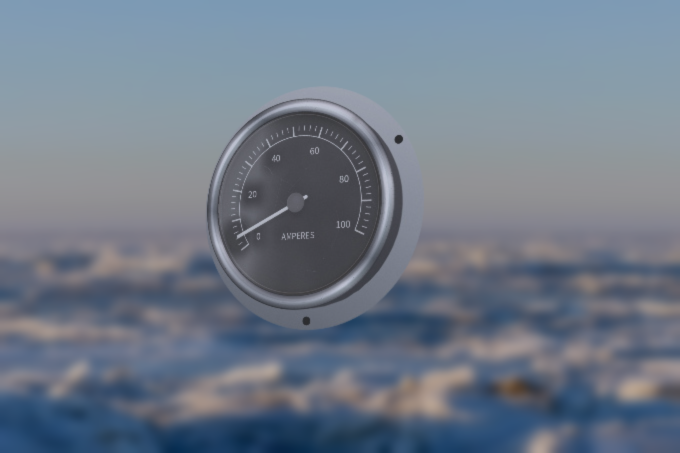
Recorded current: A 4
